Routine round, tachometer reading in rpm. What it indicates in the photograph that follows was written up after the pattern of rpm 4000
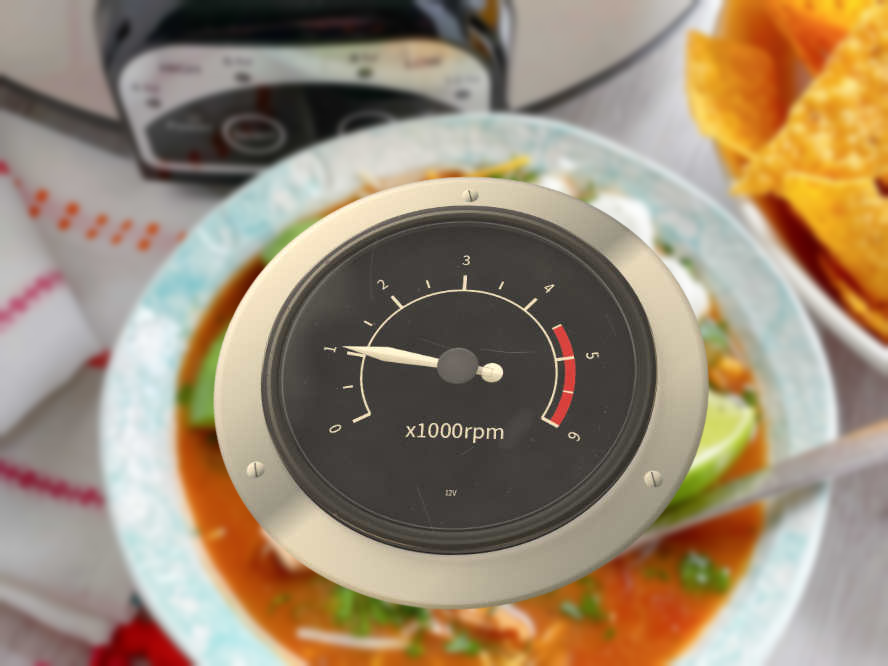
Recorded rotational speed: rpm 1000
